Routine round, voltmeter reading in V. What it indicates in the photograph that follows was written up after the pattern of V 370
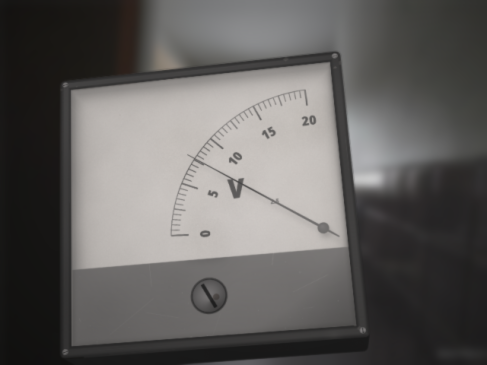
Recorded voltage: V 7.5
